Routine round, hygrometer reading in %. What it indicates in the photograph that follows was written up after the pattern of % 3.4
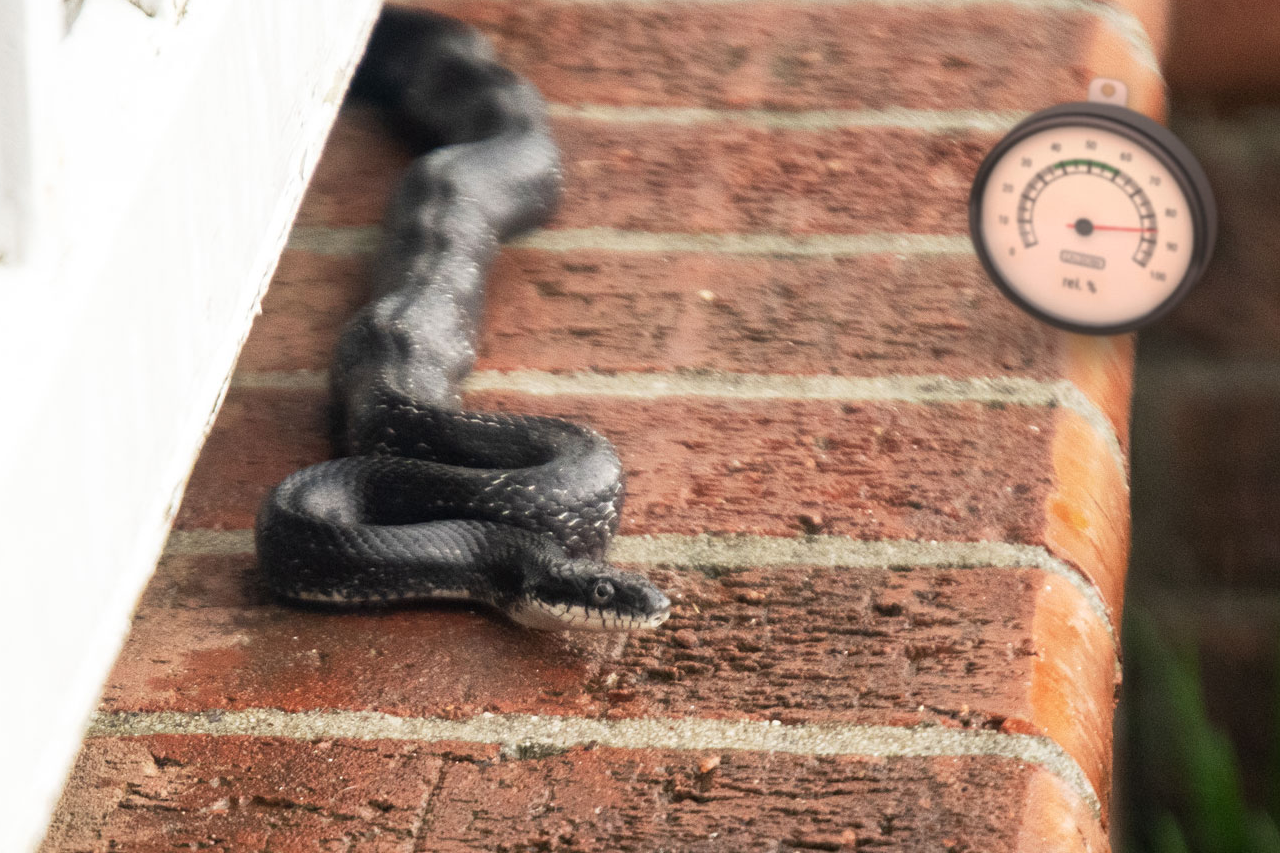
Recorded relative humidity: % 85
